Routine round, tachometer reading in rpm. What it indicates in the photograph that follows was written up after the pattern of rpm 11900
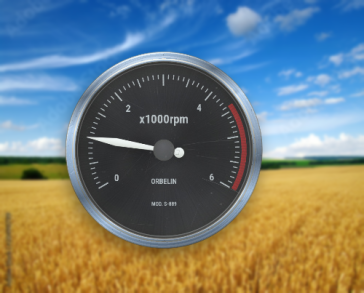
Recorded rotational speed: rpm 1000
